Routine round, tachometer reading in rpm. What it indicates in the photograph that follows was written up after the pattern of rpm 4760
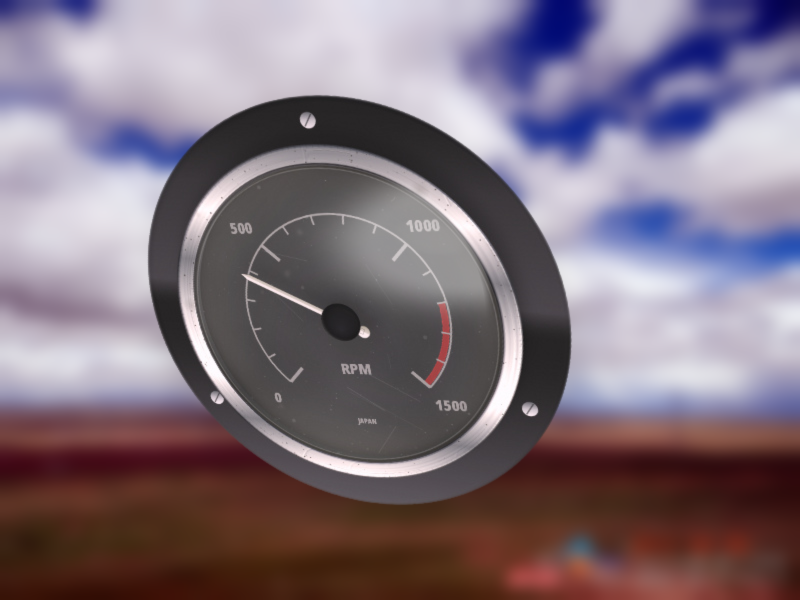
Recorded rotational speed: rpm 400
